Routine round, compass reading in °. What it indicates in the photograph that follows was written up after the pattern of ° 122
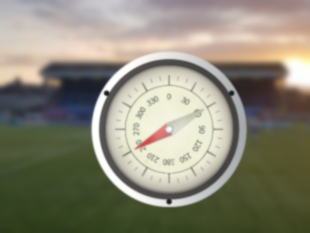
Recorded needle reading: ° 240
